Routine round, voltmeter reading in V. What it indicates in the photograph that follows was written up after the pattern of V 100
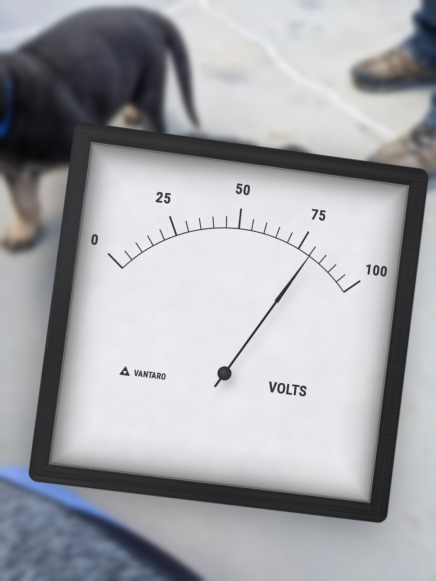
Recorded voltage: V 80
